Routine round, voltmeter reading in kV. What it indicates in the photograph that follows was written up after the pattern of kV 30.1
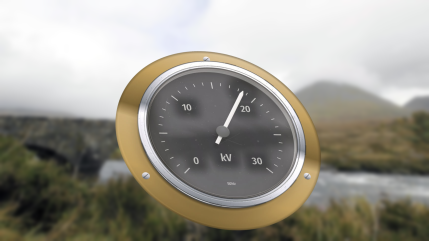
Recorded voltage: kV 18.5
